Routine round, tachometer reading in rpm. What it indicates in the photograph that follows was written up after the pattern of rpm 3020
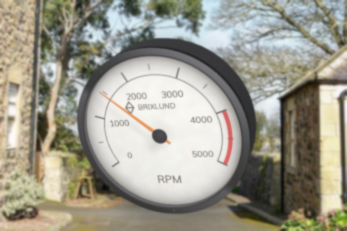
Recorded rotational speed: rpm 1500
